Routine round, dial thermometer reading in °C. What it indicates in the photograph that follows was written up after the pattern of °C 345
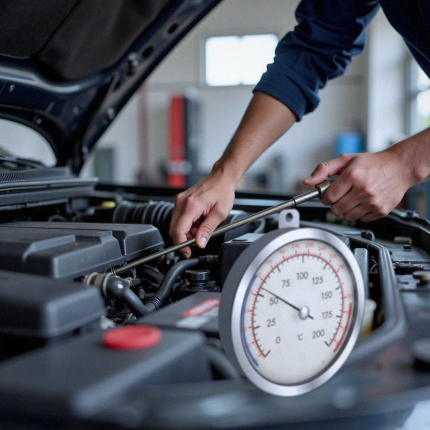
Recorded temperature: °C 55
